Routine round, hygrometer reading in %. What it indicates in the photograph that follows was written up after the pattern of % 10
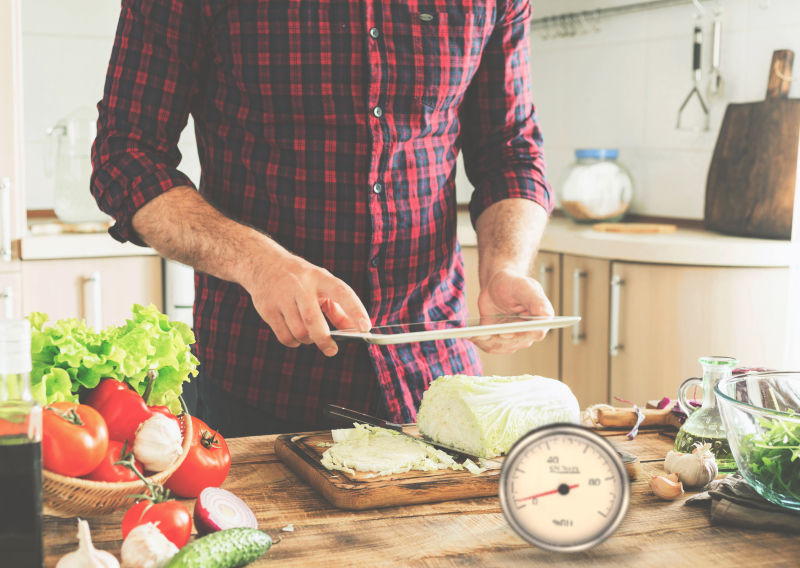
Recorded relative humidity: % 4
